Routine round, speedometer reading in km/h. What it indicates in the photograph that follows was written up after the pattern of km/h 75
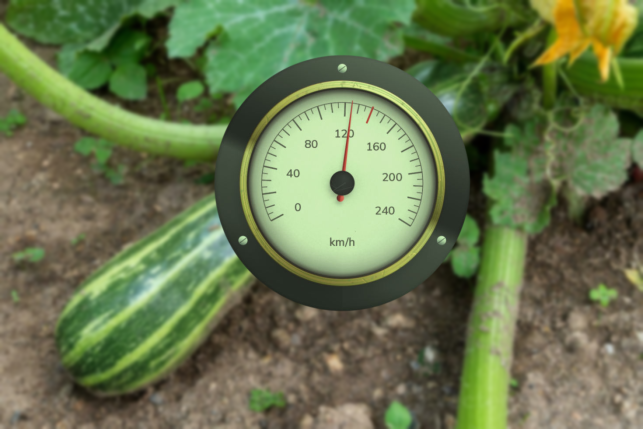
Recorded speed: km/h 125
